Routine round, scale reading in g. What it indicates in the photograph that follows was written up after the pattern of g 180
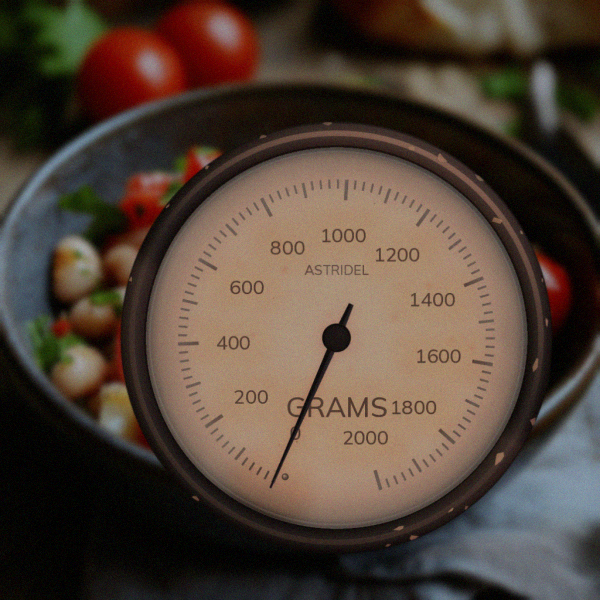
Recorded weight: g 0
